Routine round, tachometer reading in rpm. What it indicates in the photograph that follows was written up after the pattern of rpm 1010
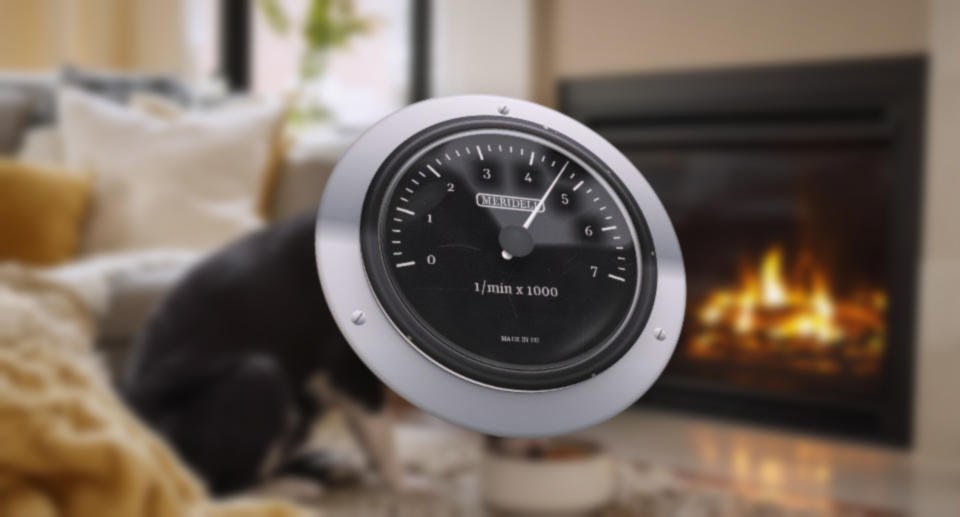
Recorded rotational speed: rpm 4600
